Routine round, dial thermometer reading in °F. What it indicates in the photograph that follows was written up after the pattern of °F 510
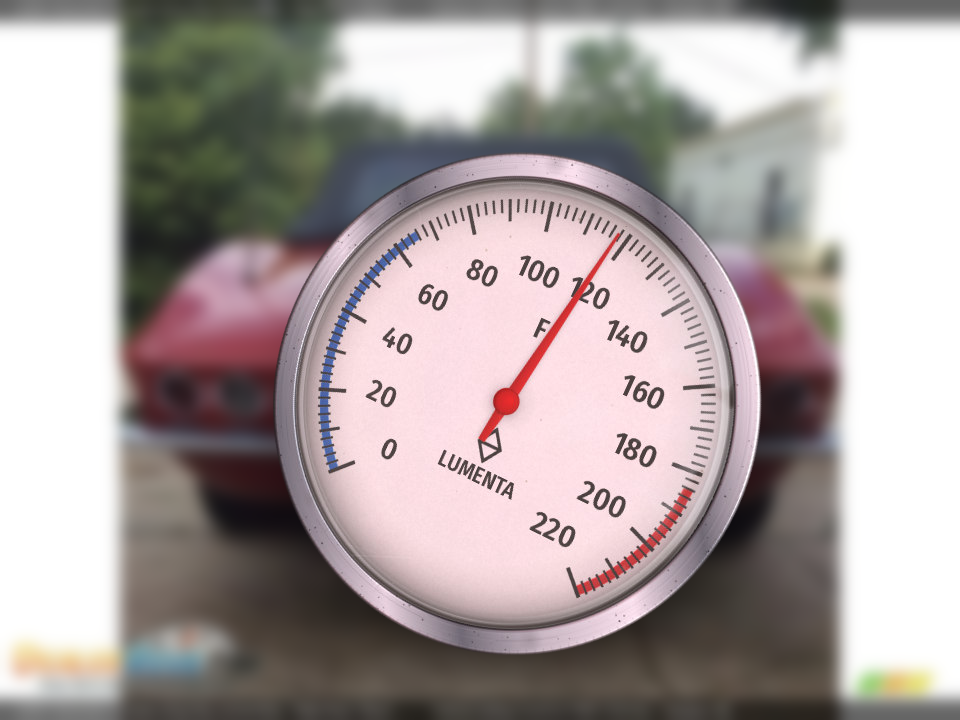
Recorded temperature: °F 118
